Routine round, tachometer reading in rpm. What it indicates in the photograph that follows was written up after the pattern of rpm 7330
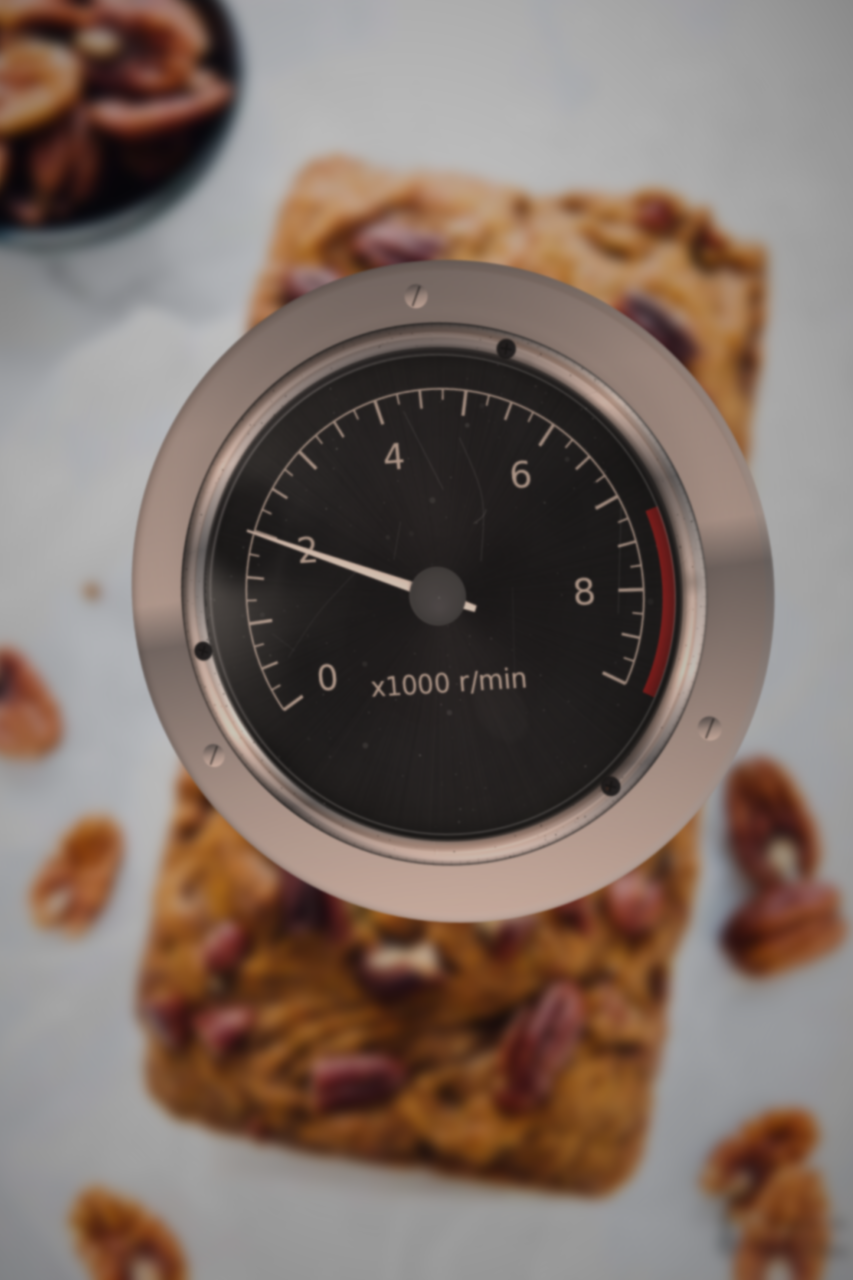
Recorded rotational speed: rpm 2000
